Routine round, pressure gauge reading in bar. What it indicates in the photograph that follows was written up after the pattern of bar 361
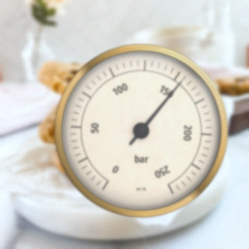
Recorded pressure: bar 155
